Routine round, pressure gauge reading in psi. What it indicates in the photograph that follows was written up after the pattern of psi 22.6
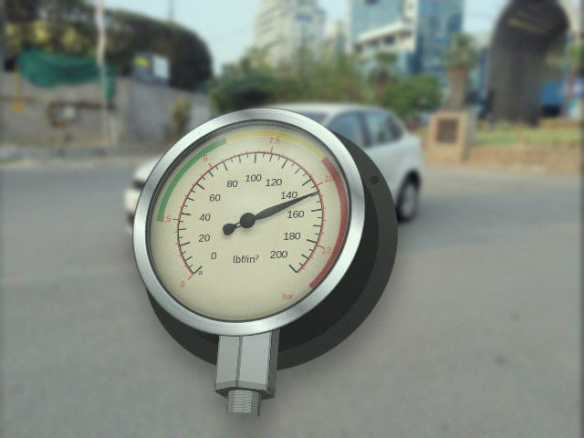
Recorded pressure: psi 150
